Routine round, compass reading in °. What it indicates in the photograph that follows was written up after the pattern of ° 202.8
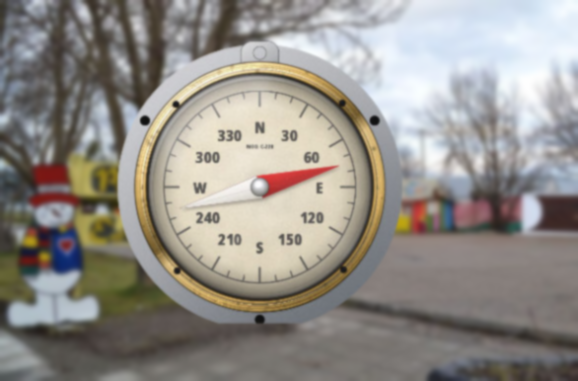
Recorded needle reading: ° 75
